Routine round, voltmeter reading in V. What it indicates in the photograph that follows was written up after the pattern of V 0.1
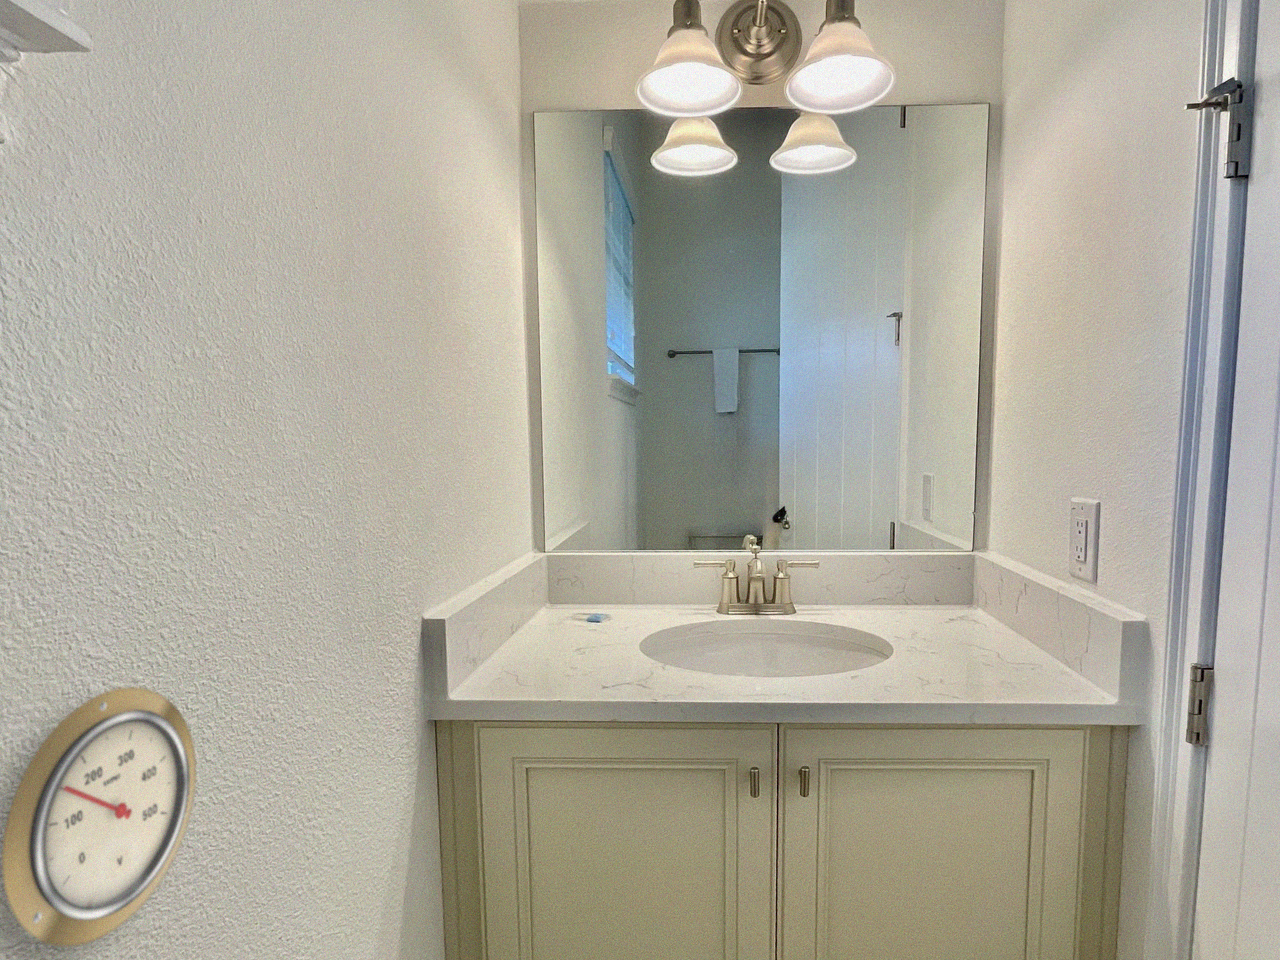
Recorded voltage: V 150
